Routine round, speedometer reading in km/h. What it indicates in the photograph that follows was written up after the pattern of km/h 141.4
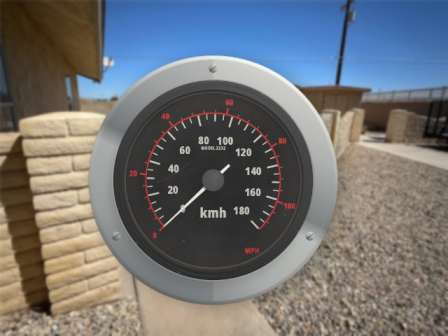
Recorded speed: km/h 0
